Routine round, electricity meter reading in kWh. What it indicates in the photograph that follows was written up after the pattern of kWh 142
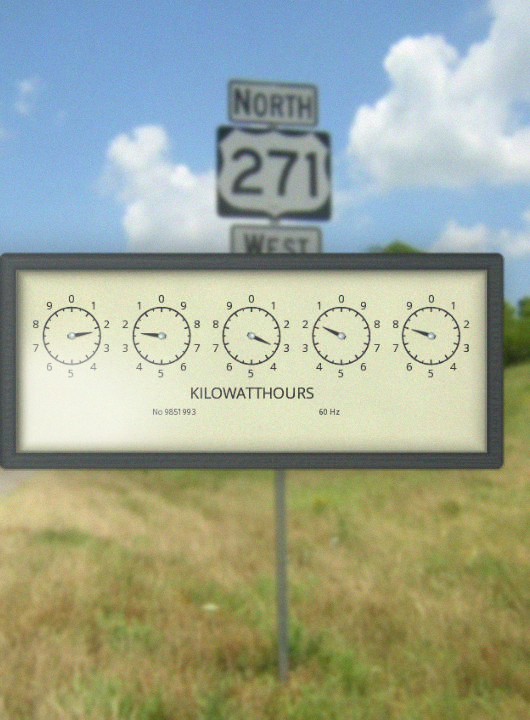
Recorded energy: kWh 22318
